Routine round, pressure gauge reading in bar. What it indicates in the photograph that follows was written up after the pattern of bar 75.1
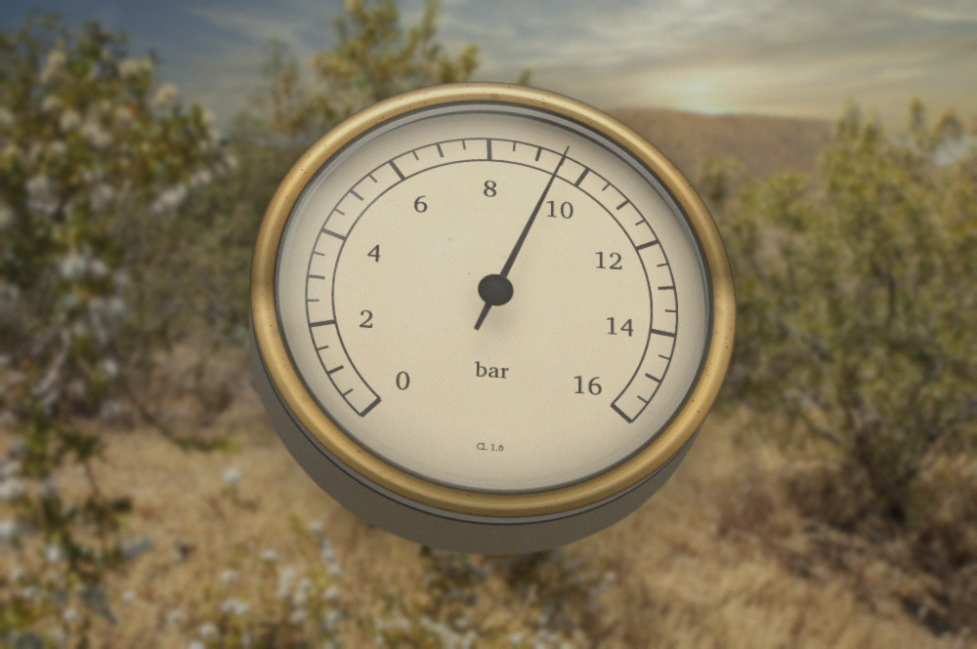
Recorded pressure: bar 9.5
